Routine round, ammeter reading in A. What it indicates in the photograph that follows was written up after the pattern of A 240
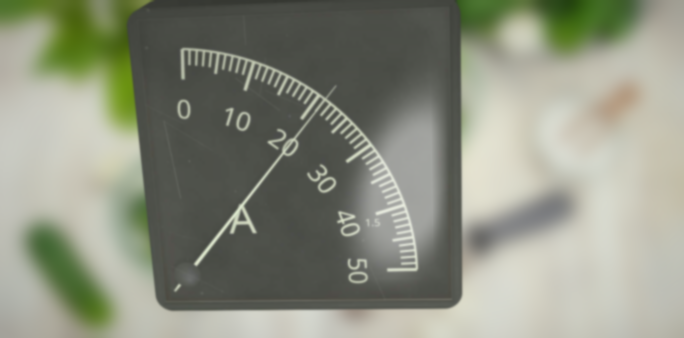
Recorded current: A 21
